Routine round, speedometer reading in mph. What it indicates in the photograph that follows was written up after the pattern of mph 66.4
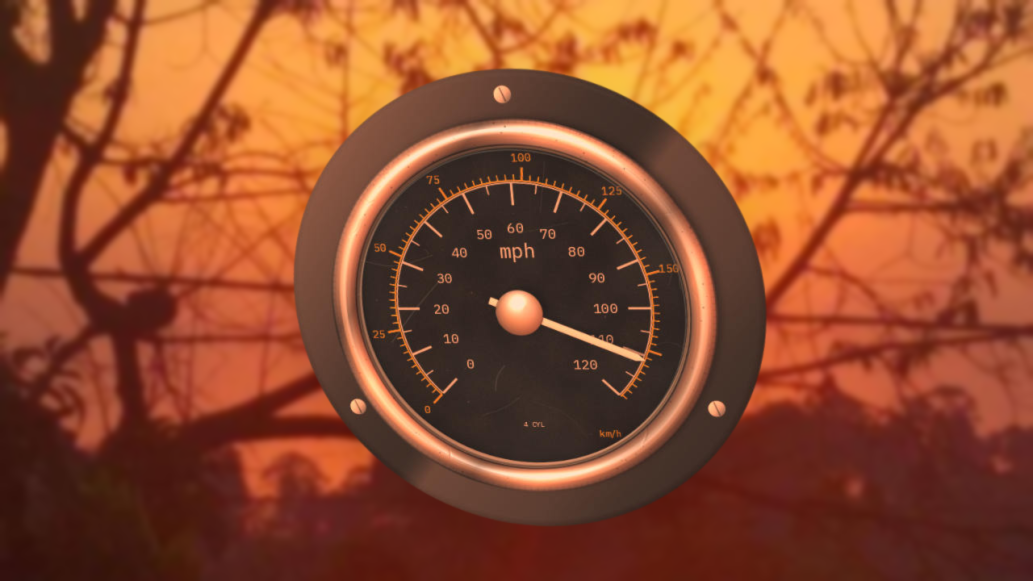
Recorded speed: mph 110
